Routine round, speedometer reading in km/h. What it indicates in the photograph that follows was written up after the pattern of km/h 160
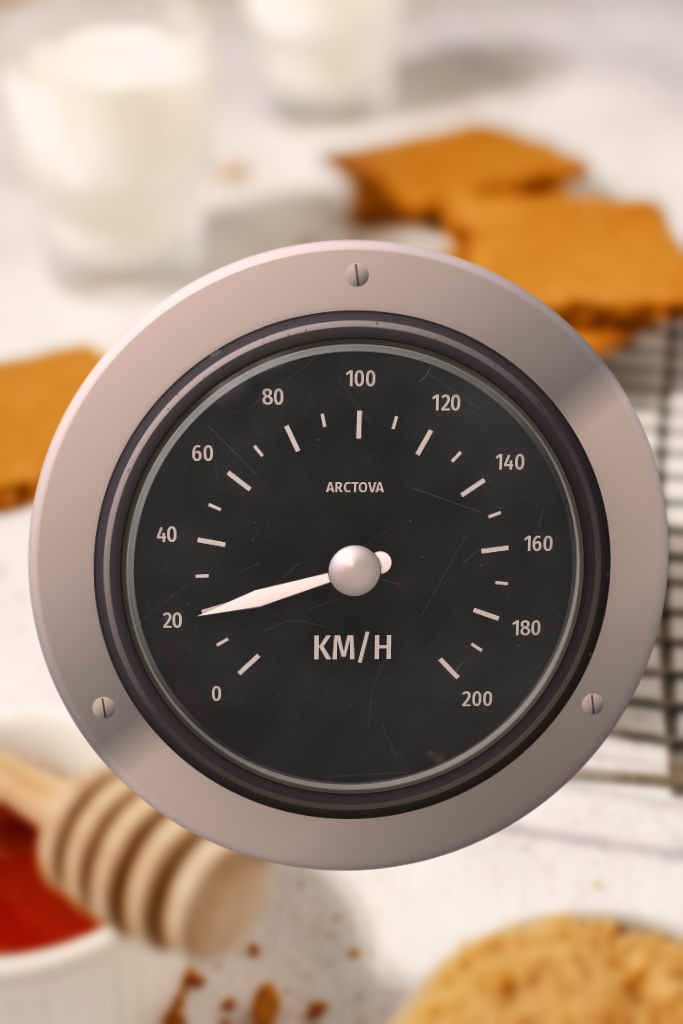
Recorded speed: km/h 20
